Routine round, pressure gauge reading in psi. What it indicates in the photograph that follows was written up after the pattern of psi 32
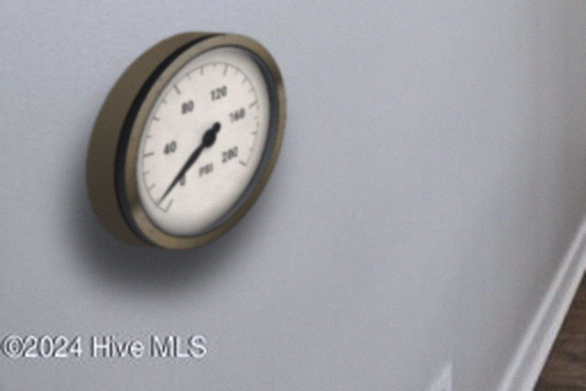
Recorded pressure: psi 10
